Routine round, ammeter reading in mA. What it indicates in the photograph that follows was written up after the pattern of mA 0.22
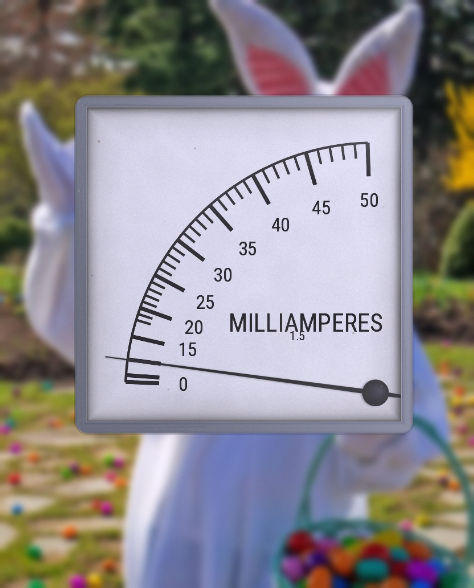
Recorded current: mA 10
